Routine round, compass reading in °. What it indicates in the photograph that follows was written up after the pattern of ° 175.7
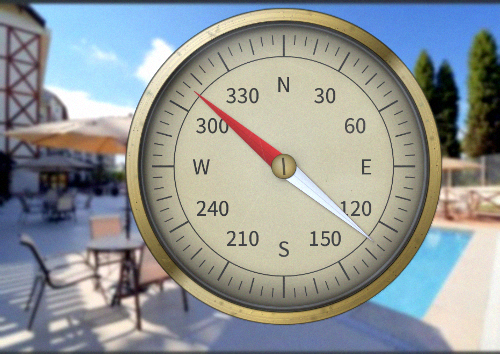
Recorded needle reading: ° 310
